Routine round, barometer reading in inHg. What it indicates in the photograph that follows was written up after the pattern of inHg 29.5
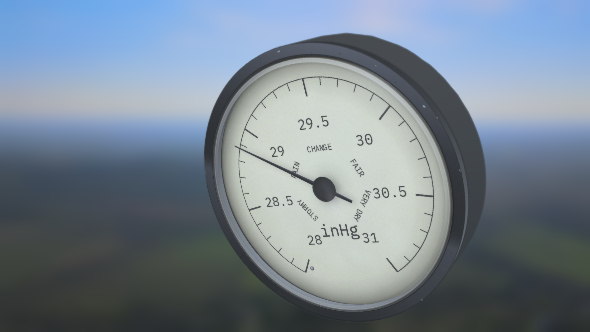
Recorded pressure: inHg 28.9
